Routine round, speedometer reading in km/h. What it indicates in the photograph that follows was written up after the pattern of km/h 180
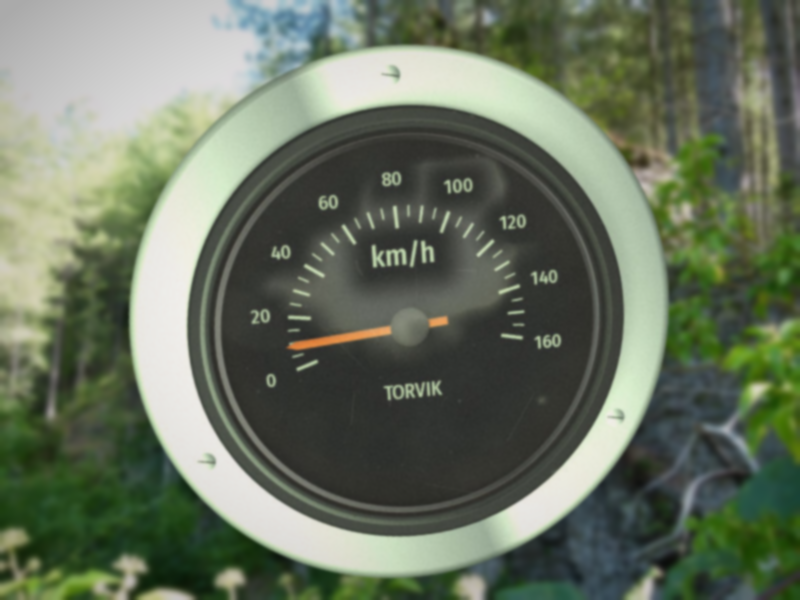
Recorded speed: km/h 10
